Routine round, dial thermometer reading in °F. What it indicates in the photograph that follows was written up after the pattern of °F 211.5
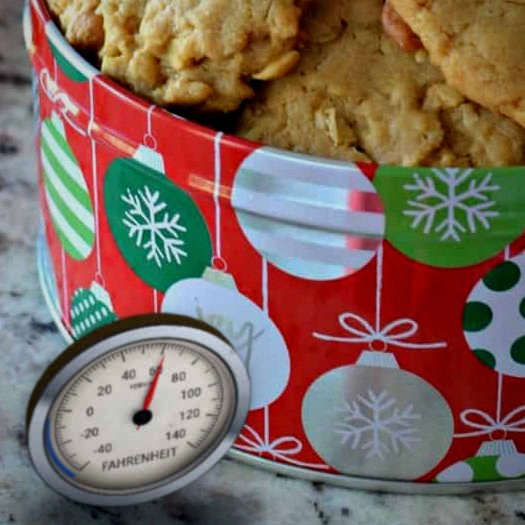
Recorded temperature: °F 60
